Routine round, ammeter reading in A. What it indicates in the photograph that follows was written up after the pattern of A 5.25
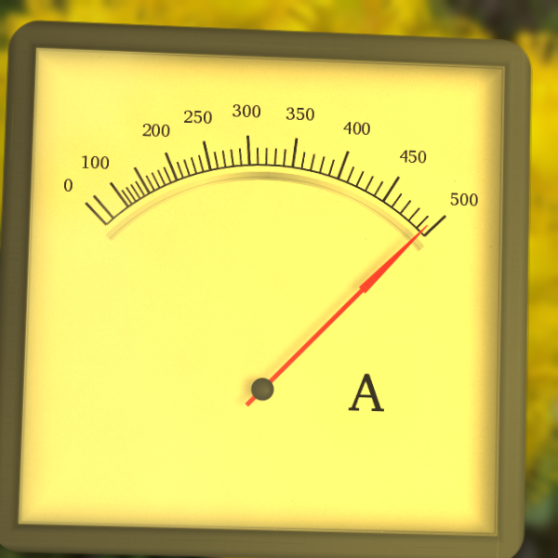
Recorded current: A 495
